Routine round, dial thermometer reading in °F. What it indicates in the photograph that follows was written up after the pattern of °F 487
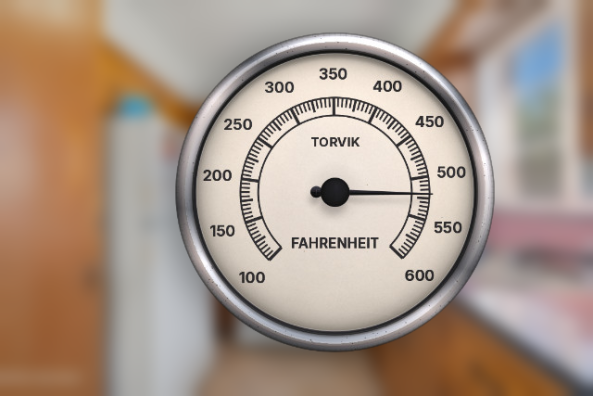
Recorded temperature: °F 520
